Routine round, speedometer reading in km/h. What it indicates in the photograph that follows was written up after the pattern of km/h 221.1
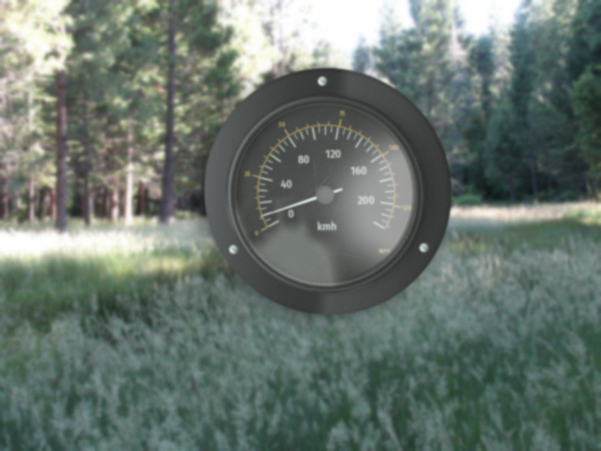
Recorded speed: km/h 10
